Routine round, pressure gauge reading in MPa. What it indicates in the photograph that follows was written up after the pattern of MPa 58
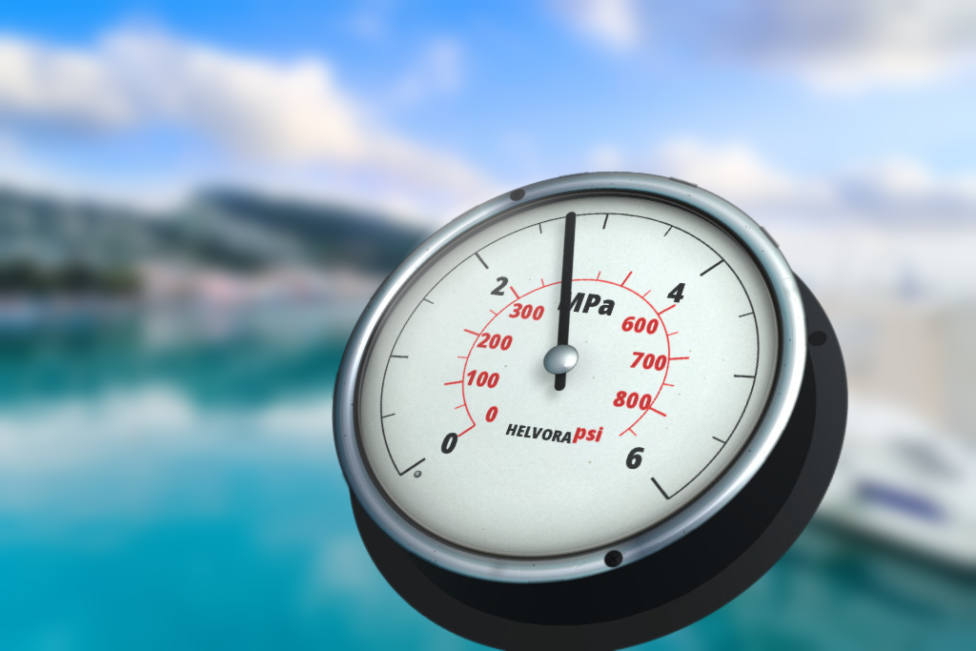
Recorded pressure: MPa 2.75
